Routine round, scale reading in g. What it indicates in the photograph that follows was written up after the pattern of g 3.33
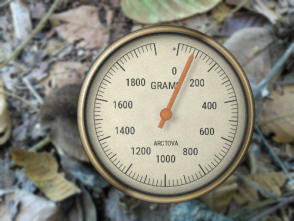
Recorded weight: g 80
